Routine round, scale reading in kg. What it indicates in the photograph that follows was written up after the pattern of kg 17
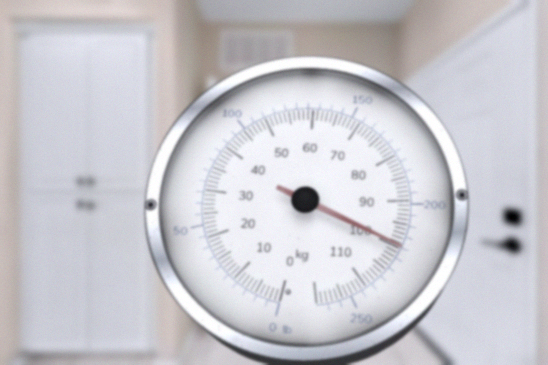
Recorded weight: kg 100
